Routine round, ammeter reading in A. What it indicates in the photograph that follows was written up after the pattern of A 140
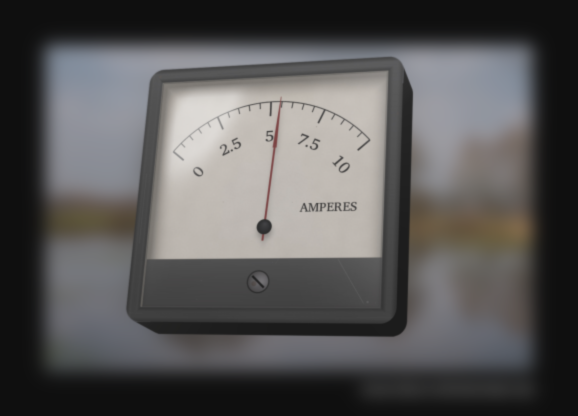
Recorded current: A 5.5
